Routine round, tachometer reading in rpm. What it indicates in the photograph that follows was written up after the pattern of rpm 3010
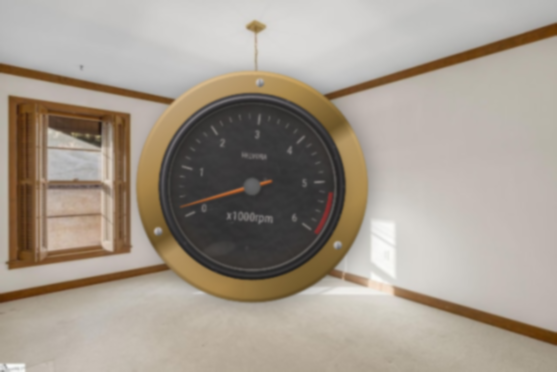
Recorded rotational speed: rpm 200
